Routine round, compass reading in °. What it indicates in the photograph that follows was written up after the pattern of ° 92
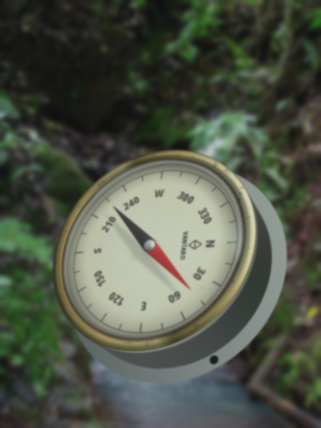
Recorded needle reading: ° 45
